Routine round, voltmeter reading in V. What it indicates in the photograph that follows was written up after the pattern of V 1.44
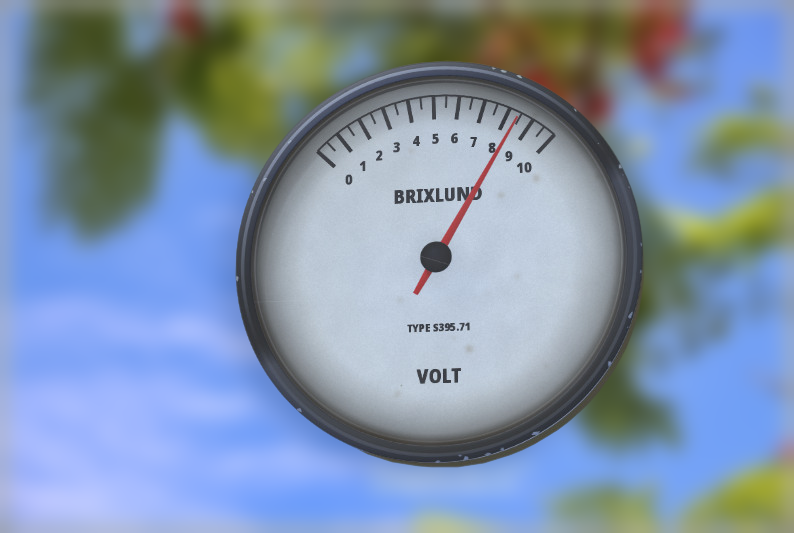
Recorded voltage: V 8.5
